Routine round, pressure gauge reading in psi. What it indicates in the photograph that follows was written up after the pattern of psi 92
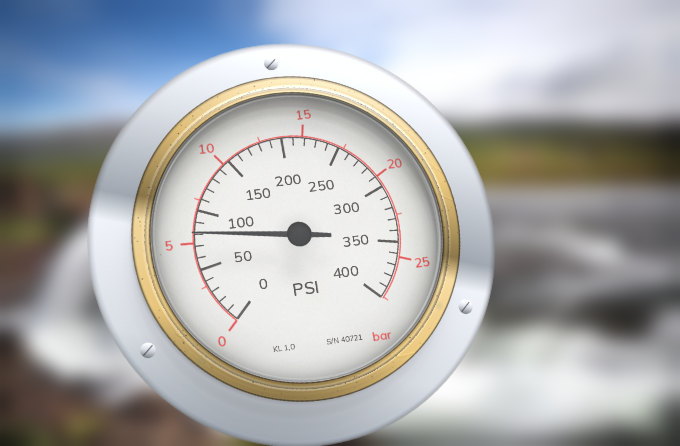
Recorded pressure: psi 80
